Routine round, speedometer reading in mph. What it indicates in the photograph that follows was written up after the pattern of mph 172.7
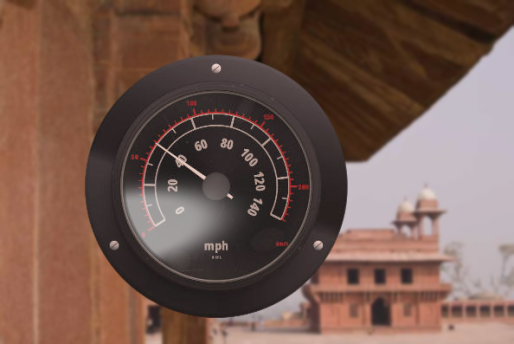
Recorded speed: mph 40
